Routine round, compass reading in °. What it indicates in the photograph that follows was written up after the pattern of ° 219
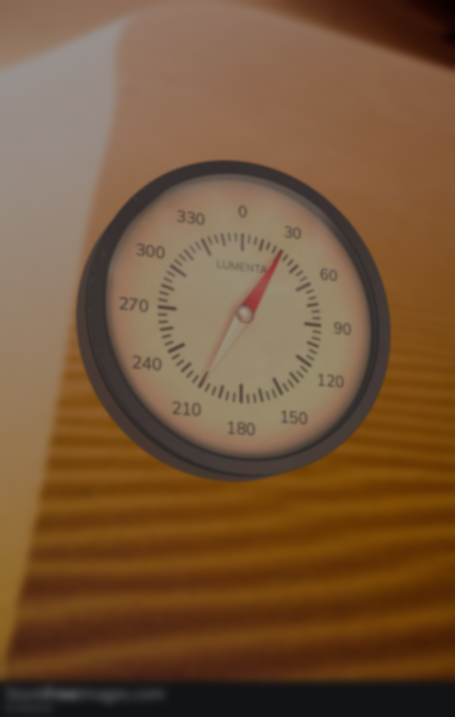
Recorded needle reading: ° 30
